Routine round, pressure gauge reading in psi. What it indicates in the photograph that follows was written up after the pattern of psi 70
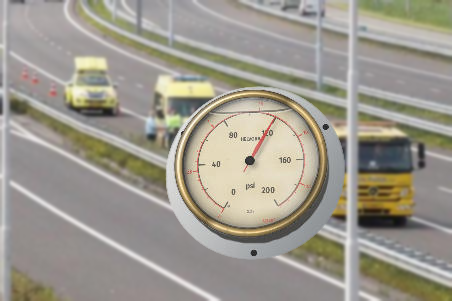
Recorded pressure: psi 120
